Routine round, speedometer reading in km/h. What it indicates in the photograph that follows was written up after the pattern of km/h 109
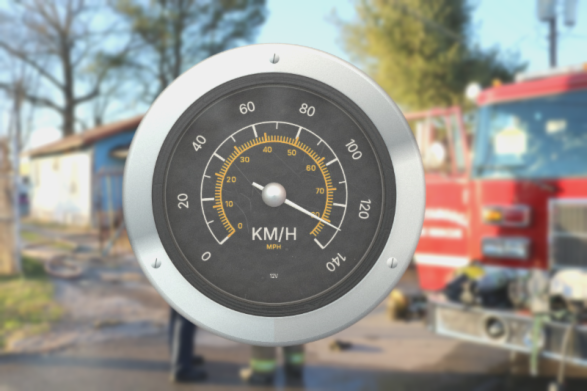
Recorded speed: km/h 130
